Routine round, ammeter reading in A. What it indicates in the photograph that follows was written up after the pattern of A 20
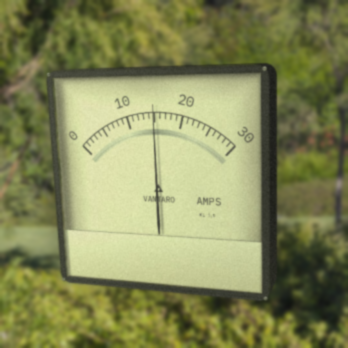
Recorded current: A 15
